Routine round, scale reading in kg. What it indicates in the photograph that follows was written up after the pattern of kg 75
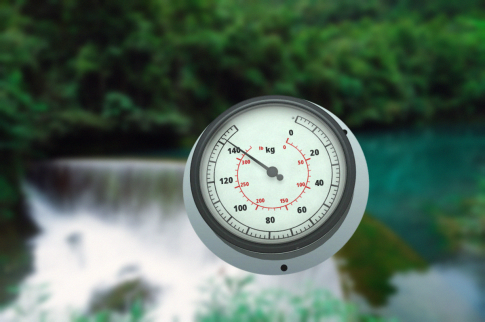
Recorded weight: kg 142
